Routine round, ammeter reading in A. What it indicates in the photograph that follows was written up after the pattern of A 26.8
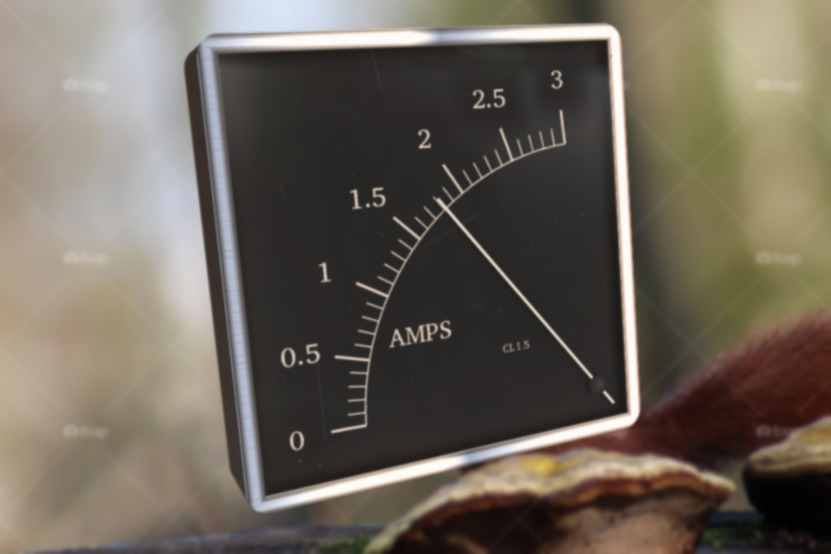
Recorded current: A 1.8
